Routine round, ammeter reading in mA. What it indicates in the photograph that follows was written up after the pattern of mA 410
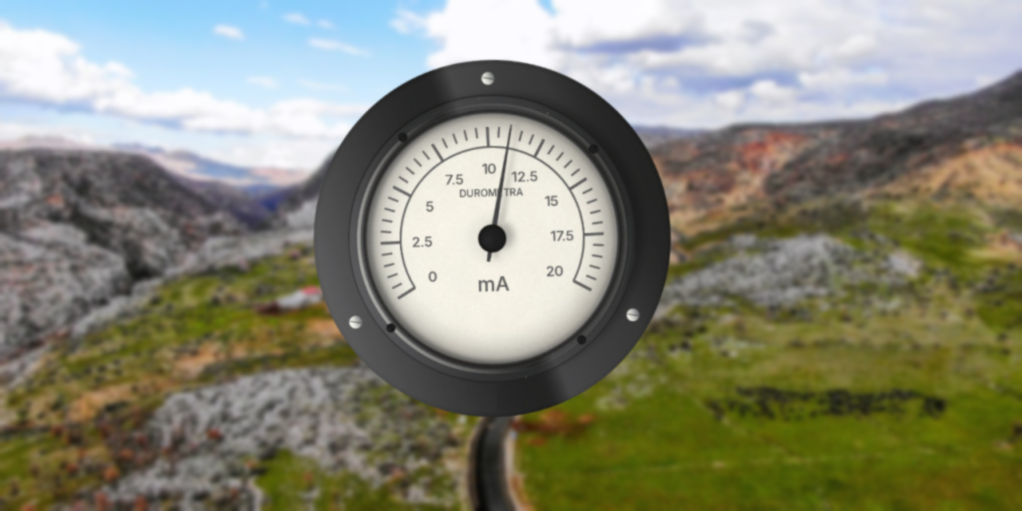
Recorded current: mA 11
